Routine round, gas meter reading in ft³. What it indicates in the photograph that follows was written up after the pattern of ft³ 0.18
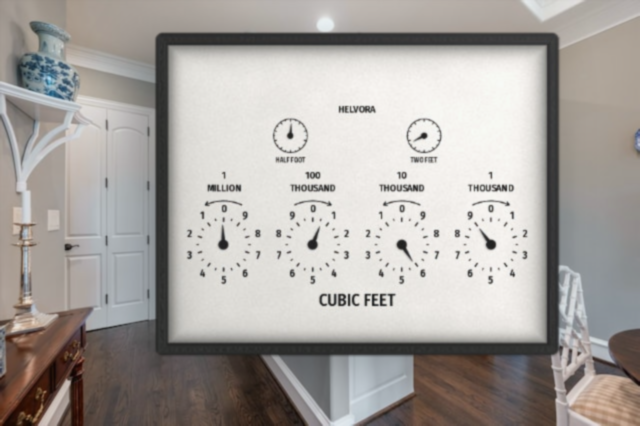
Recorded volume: ft³ 5900
